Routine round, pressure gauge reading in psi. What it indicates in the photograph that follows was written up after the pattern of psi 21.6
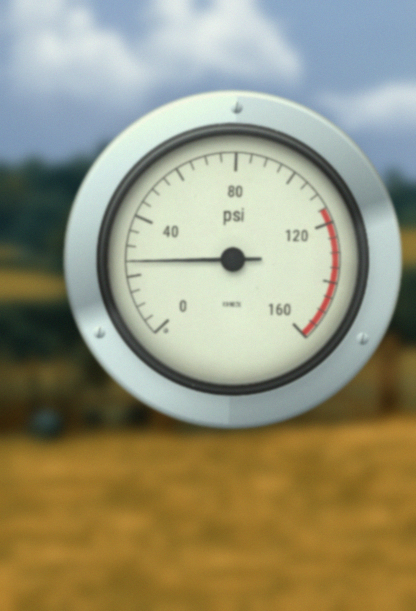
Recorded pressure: psi 25
